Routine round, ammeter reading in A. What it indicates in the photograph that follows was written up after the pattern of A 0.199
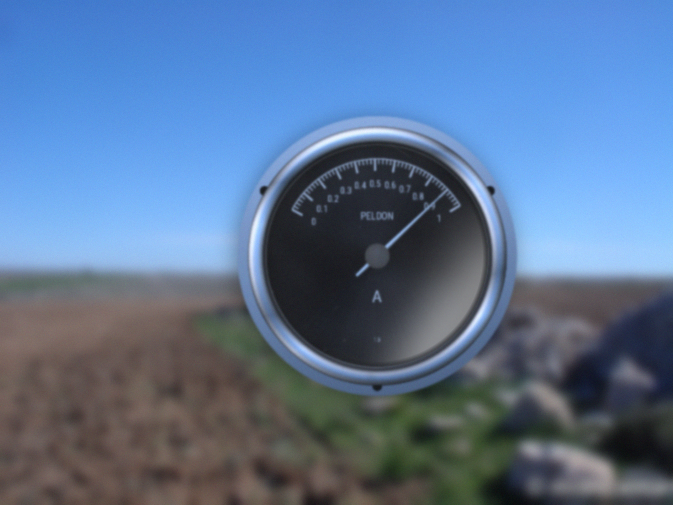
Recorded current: A 0.9
